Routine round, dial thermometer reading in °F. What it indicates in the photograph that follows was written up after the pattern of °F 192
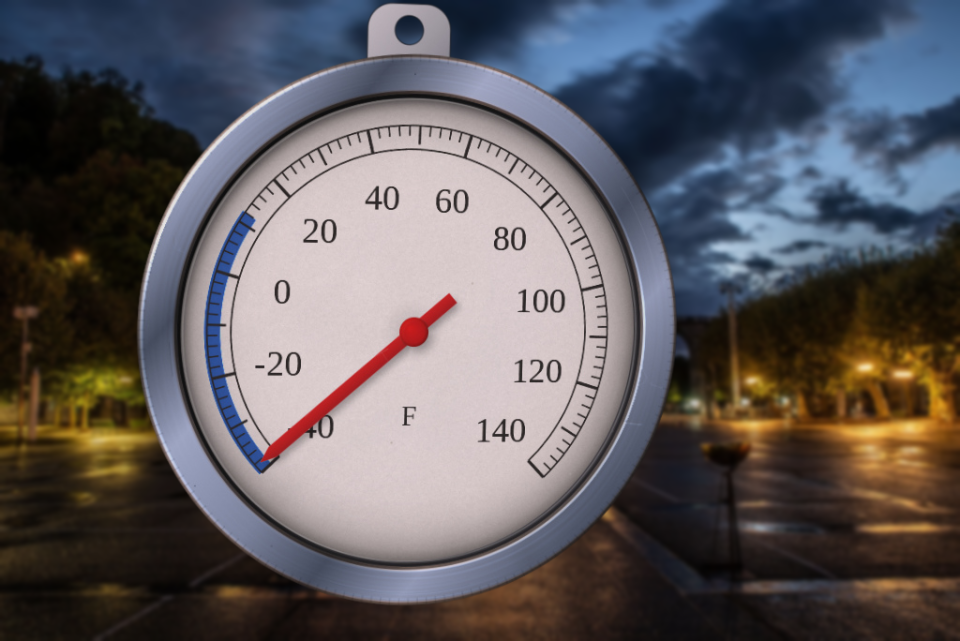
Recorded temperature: °F -38
